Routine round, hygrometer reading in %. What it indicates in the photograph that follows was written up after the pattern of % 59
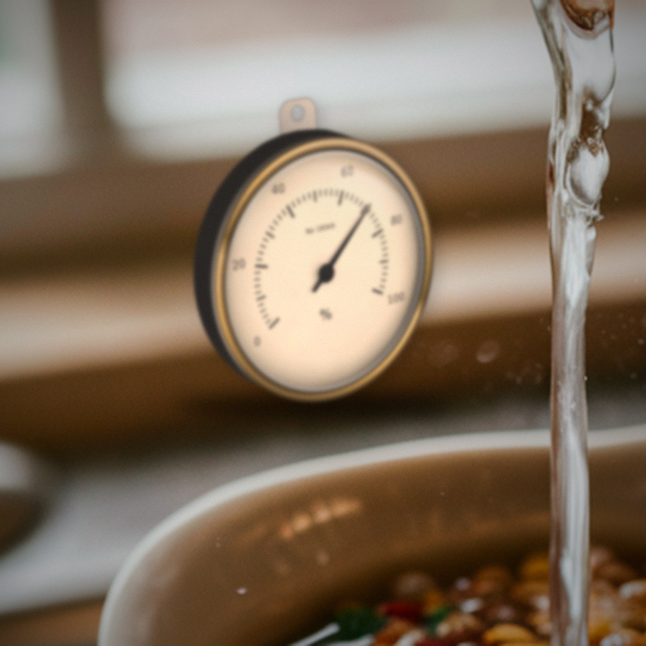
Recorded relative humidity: % 70
